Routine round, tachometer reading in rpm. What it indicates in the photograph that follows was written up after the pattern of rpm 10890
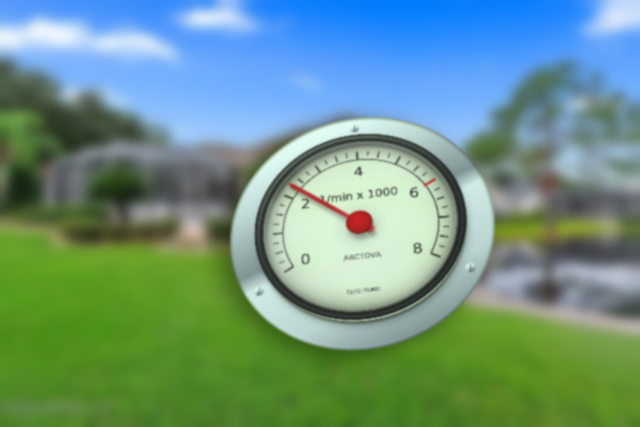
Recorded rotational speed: rpm 2250
